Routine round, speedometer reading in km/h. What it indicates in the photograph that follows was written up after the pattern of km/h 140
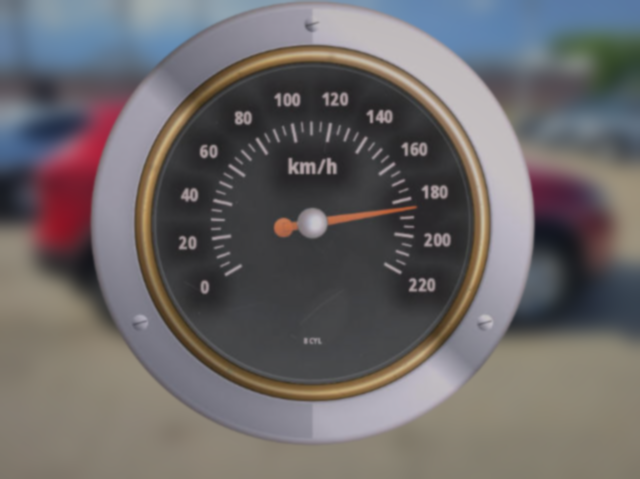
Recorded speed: km/h 185
